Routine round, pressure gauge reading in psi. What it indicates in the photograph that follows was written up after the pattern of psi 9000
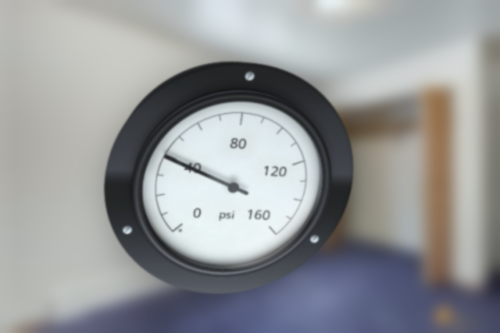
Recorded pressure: psi 40
